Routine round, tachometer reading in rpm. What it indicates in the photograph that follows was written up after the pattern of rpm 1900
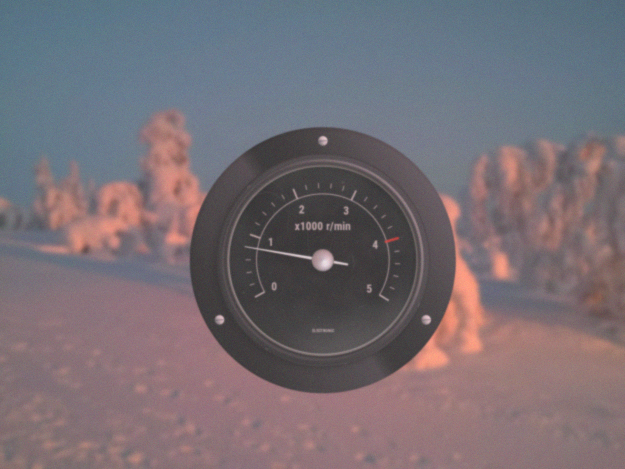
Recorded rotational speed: rpm 800
